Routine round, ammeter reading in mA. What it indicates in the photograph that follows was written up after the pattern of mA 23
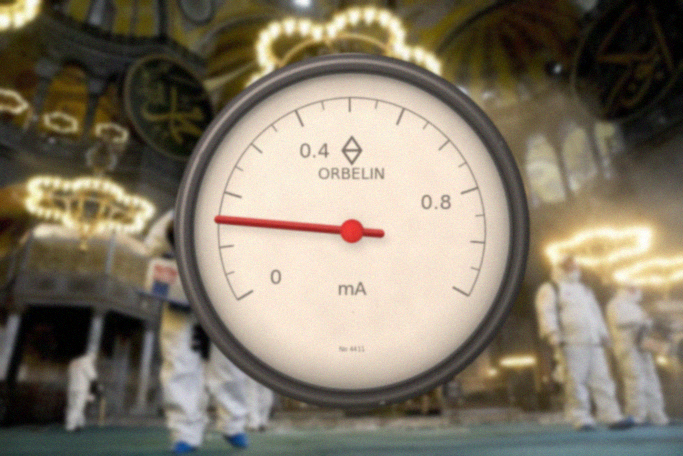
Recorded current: mA 0.15
